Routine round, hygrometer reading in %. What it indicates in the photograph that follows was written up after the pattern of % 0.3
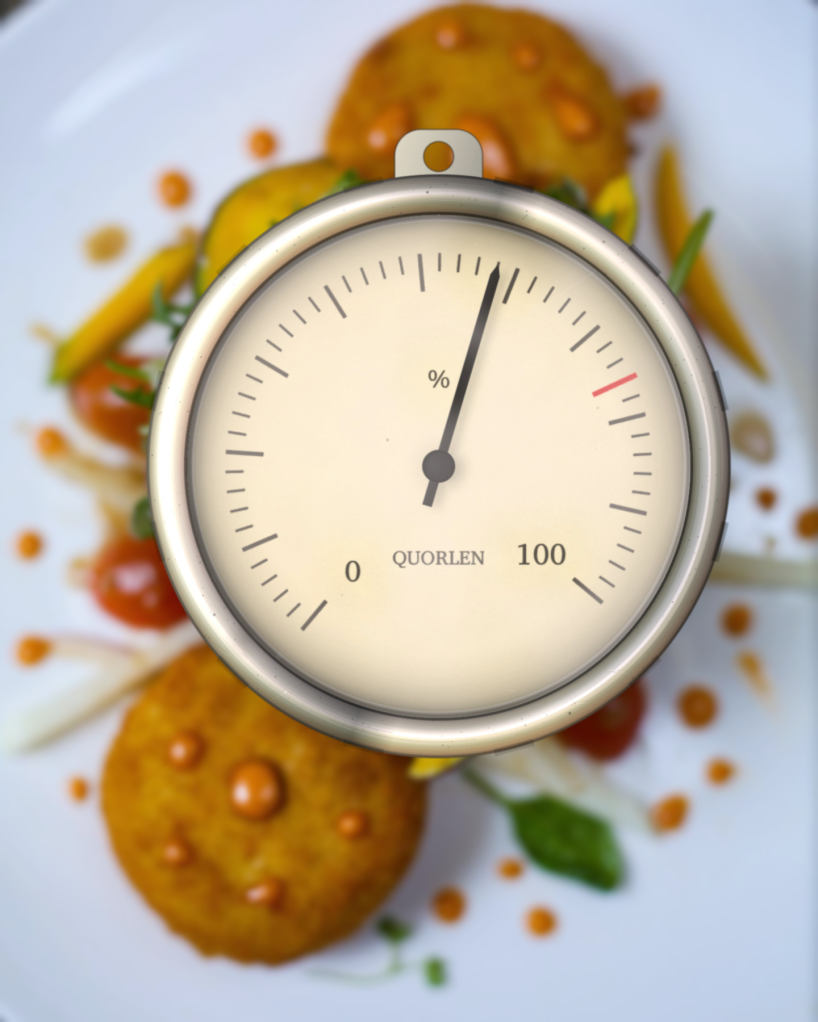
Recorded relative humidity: % 58
